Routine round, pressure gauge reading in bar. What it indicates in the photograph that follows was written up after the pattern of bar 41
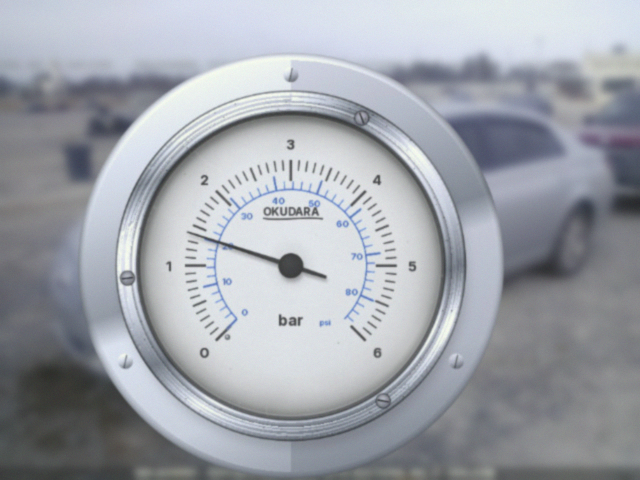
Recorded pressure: bar 1.4
